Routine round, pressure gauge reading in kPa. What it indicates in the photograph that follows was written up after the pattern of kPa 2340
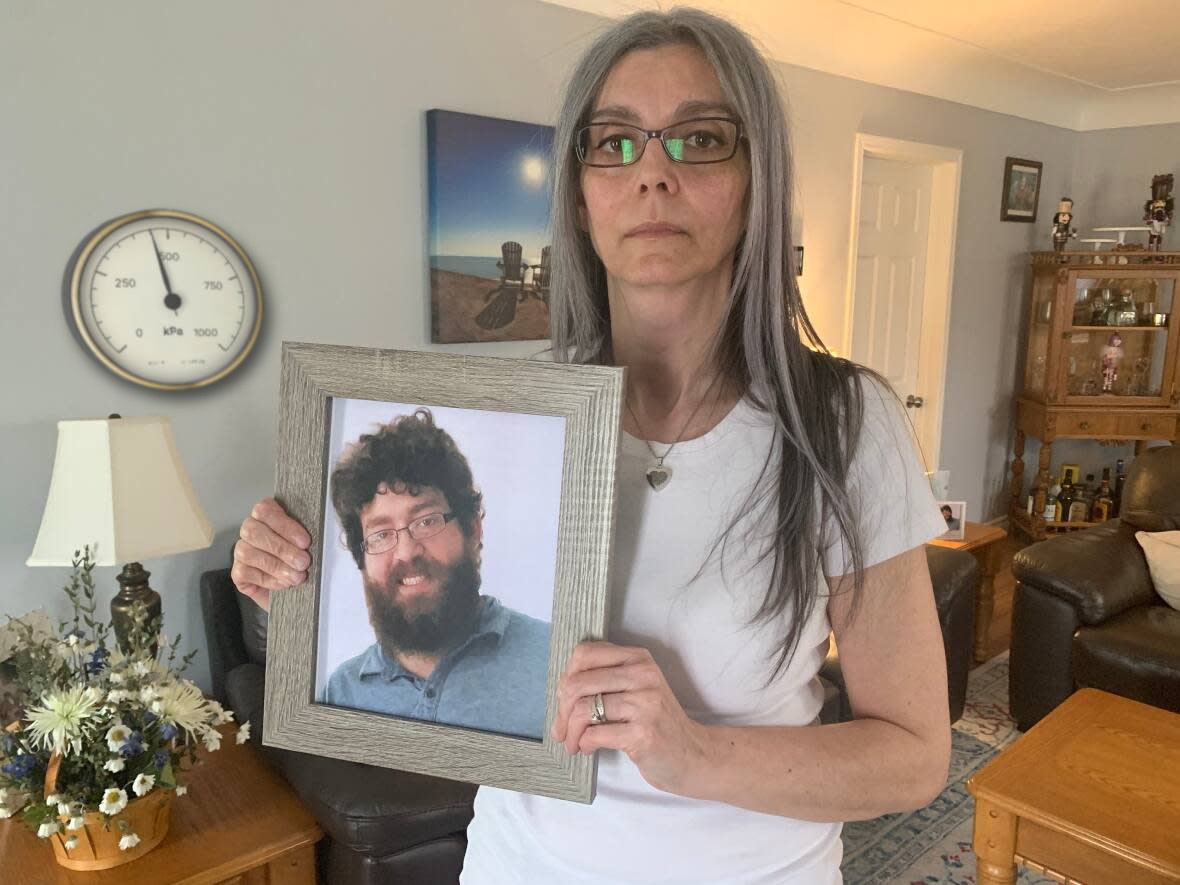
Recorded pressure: kPa 450
